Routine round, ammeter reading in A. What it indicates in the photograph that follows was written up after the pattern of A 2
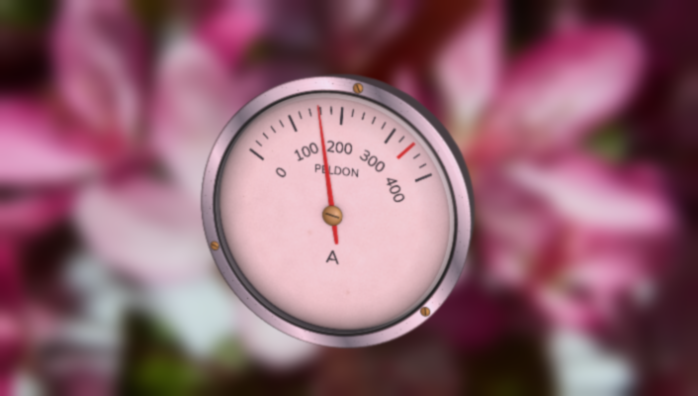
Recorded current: A 160
